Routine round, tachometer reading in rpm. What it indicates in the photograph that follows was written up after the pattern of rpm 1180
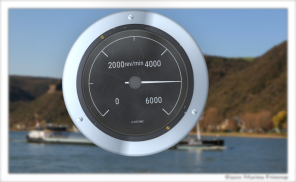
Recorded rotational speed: rpm 5000
